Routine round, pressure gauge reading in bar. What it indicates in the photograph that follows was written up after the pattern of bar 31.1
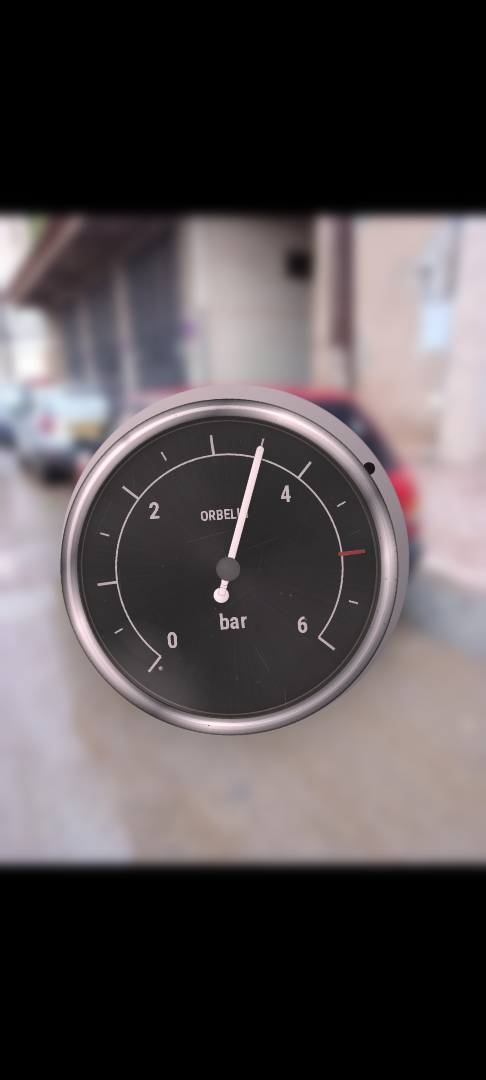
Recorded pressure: bar 3.5
